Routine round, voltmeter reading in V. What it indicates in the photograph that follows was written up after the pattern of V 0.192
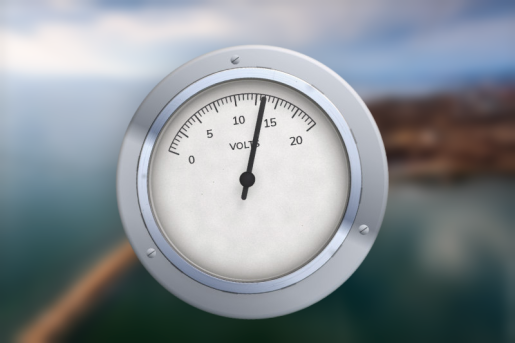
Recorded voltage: V 13.5
